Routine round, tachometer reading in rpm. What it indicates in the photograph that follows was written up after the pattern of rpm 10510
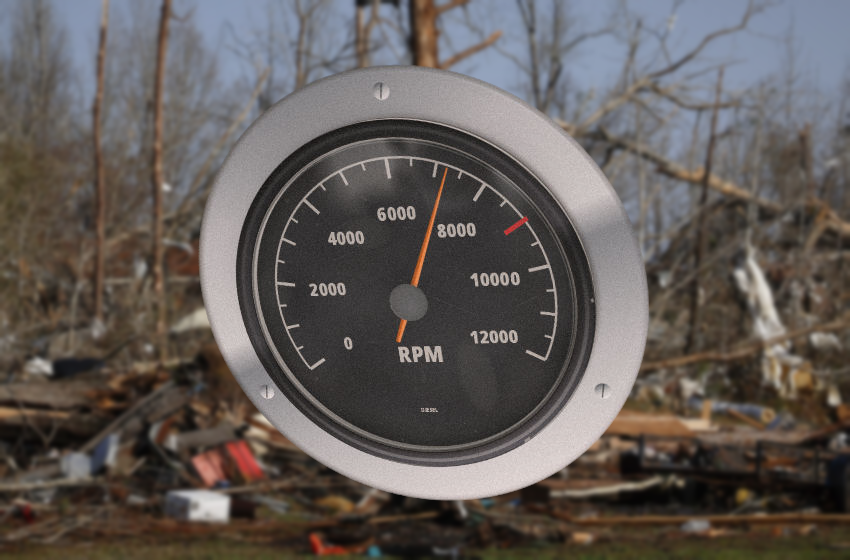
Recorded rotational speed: rpm 7250
